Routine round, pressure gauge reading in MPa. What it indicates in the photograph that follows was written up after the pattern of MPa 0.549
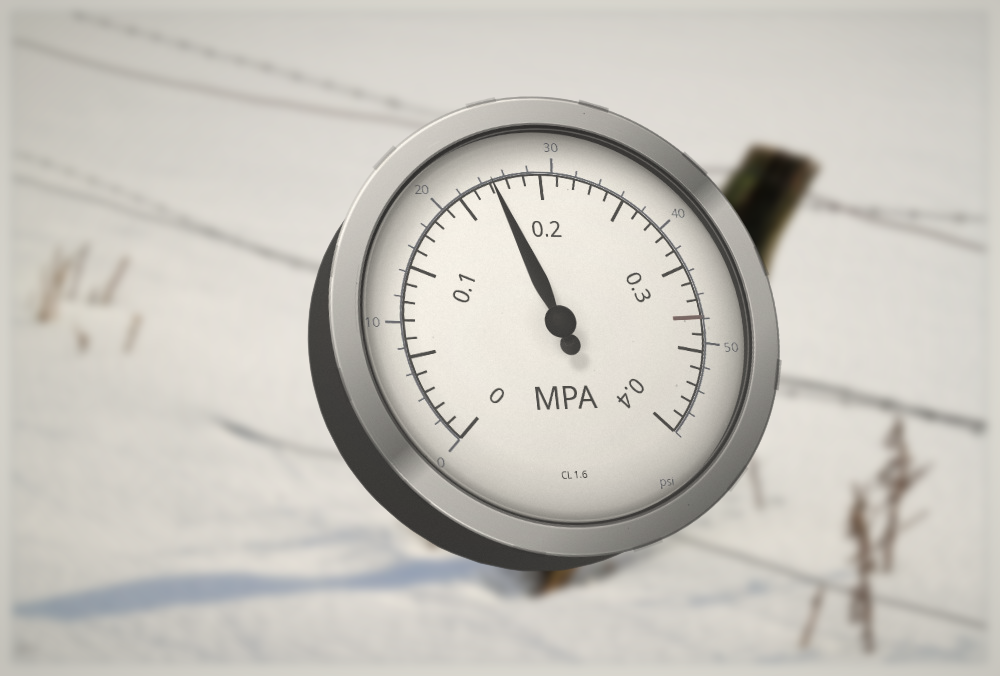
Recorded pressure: MPa 0.17
